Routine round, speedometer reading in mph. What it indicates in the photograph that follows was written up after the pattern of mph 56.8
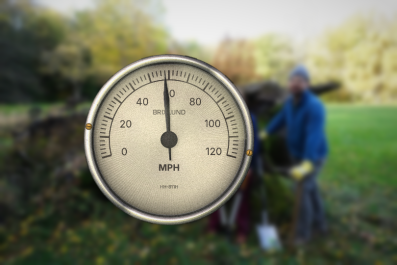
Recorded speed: mph 58
